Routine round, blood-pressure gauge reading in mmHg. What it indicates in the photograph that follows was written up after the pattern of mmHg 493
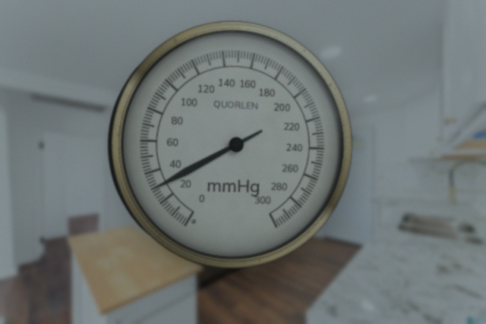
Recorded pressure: mmHg 30
